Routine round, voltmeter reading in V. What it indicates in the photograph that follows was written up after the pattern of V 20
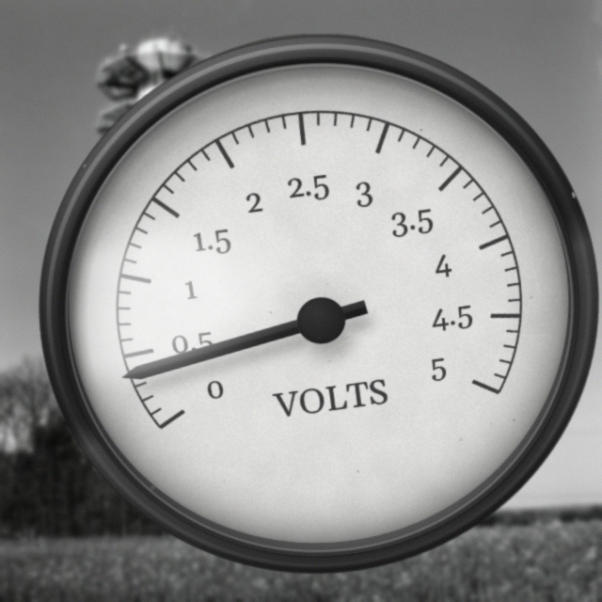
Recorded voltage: V 0.4
